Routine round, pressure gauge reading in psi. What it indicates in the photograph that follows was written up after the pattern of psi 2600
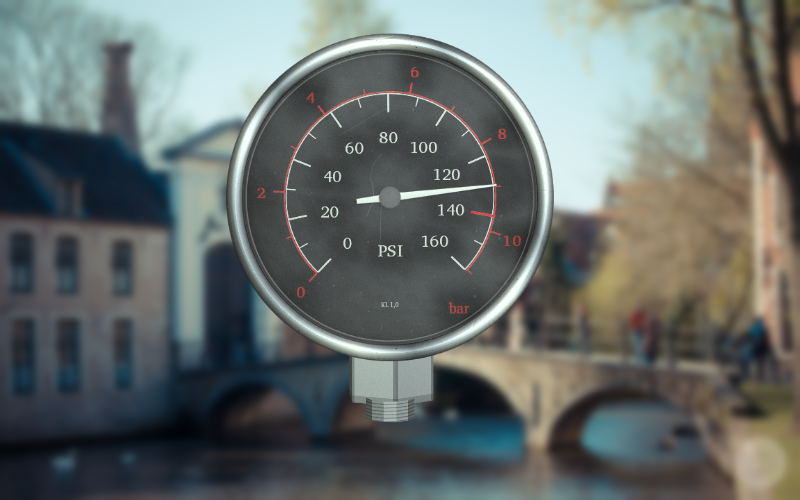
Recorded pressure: psi 130
